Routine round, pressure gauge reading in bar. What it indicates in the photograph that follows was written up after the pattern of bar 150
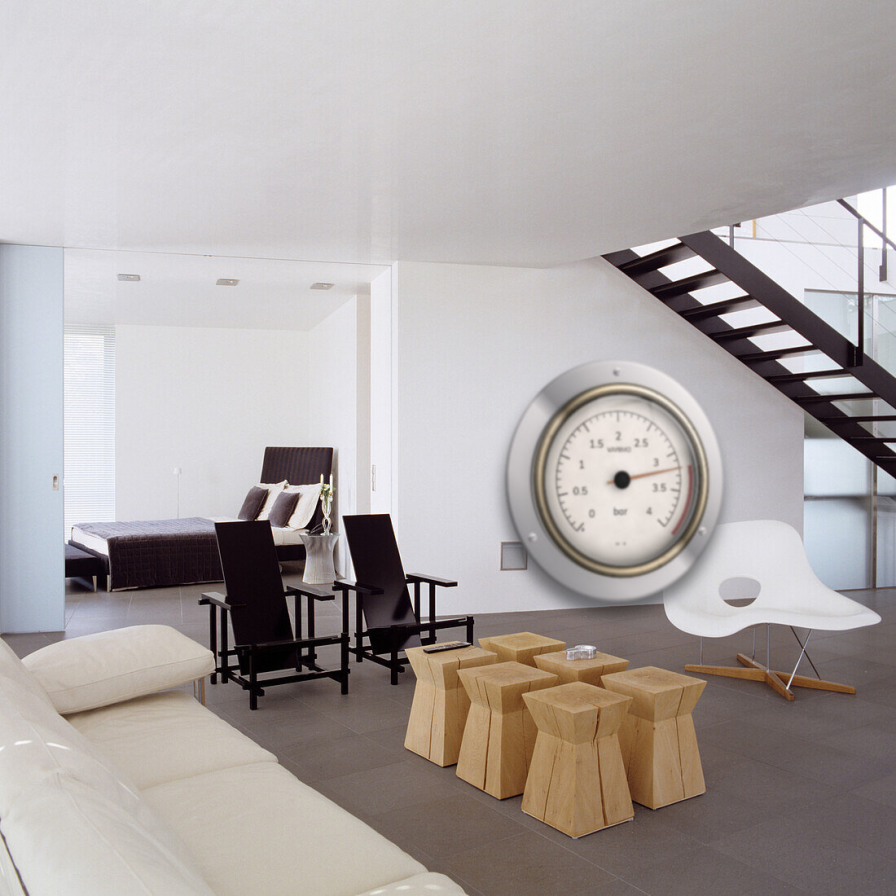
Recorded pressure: bar 3.2
